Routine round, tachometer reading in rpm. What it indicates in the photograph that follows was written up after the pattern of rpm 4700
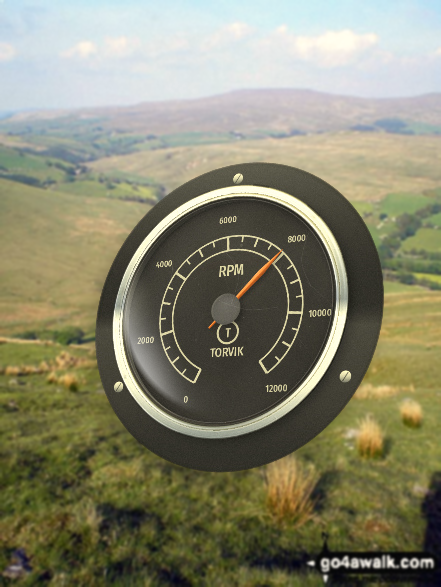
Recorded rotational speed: rpm 8000
